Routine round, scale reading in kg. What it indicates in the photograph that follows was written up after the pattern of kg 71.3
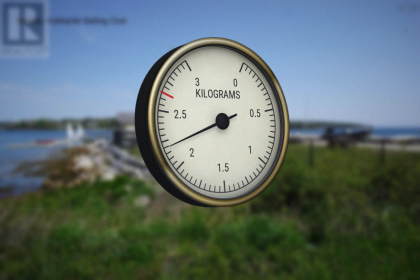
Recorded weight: kg 2.2
